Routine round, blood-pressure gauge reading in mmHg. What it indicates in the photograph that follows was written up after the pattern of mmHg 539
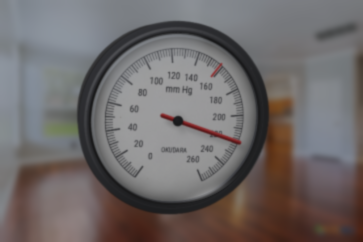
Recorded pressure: mmHg 220
